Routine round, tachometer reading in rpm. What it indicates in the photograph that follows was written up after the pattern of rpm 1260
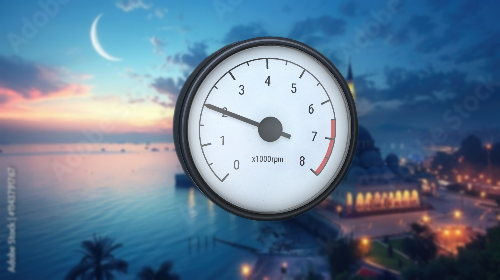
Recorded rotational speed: rpm 2000
